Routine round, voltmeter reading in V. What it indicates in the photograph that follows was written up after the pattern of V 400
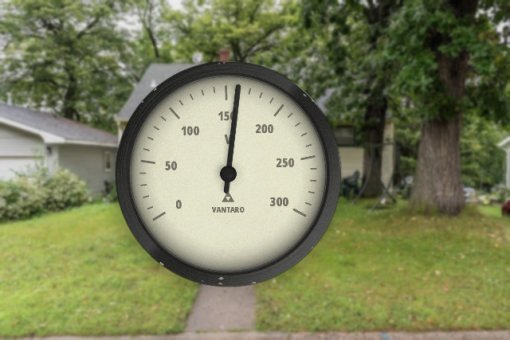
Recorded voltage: V 160
